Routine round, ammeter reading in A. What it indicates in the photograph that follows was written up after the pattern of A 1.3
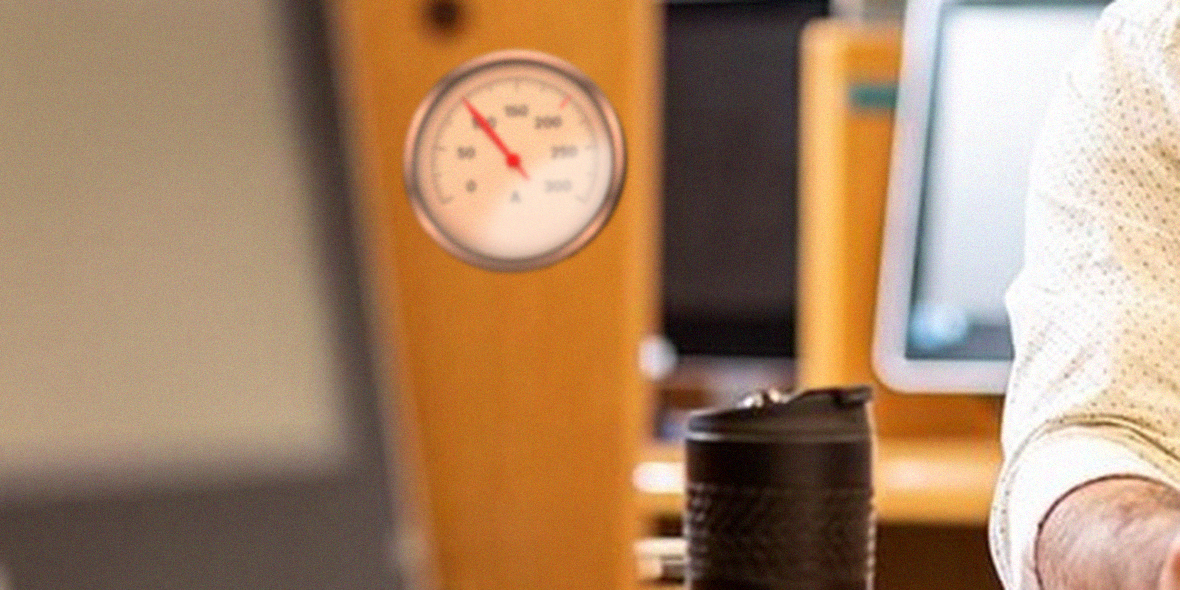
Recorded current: A 100
